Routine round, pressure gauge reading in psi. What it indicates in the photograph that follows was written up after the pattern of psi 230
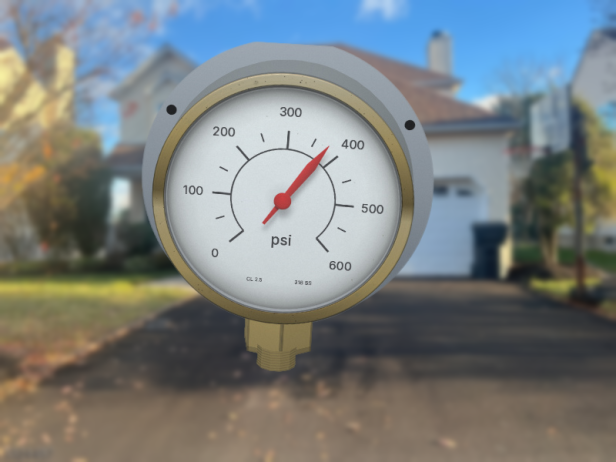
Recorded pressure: psi 375
